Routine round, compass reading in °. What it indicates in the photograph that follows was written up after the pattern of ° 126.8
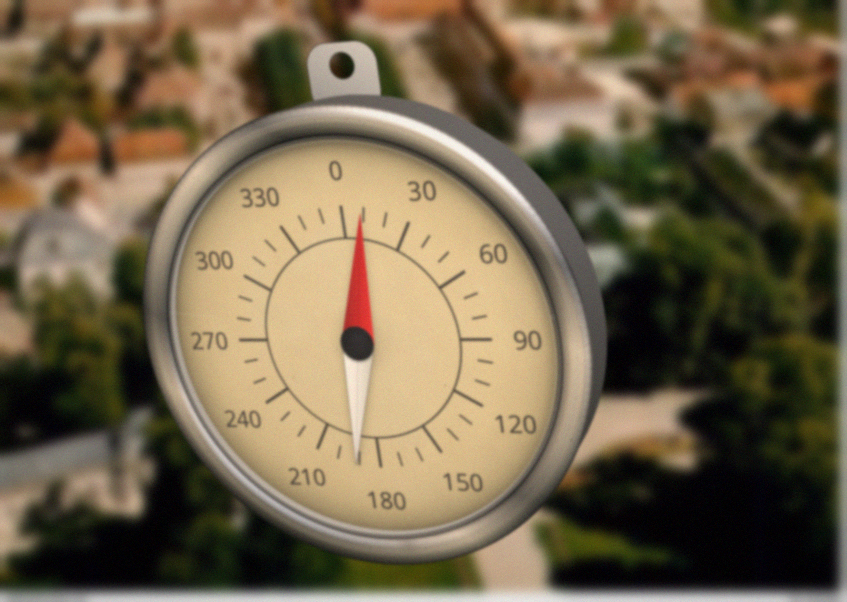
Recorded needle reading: ° 10
